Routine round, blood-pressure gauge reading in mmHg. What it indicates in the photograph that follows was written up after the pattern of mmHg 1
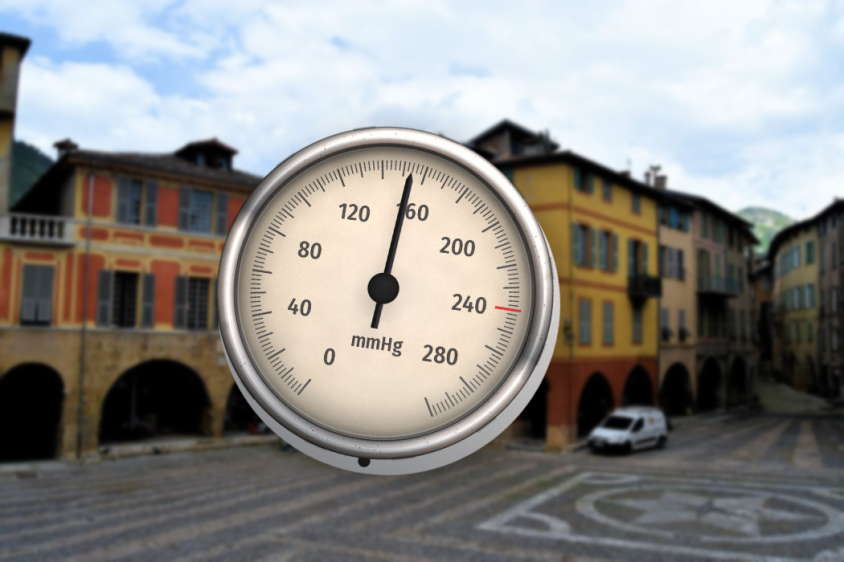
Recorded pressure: mmHg 154
